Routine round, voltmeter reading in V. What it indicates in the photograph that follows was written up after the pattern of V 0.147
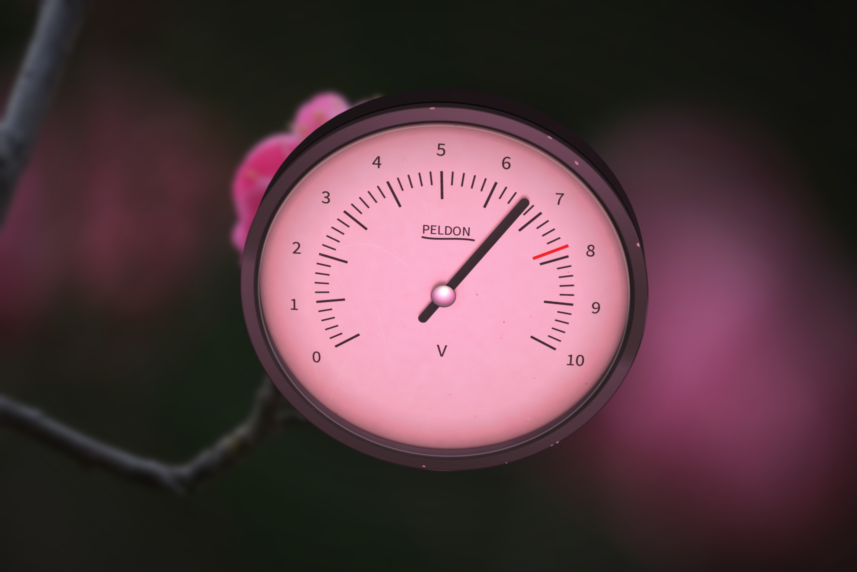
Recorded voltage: V 6.6
